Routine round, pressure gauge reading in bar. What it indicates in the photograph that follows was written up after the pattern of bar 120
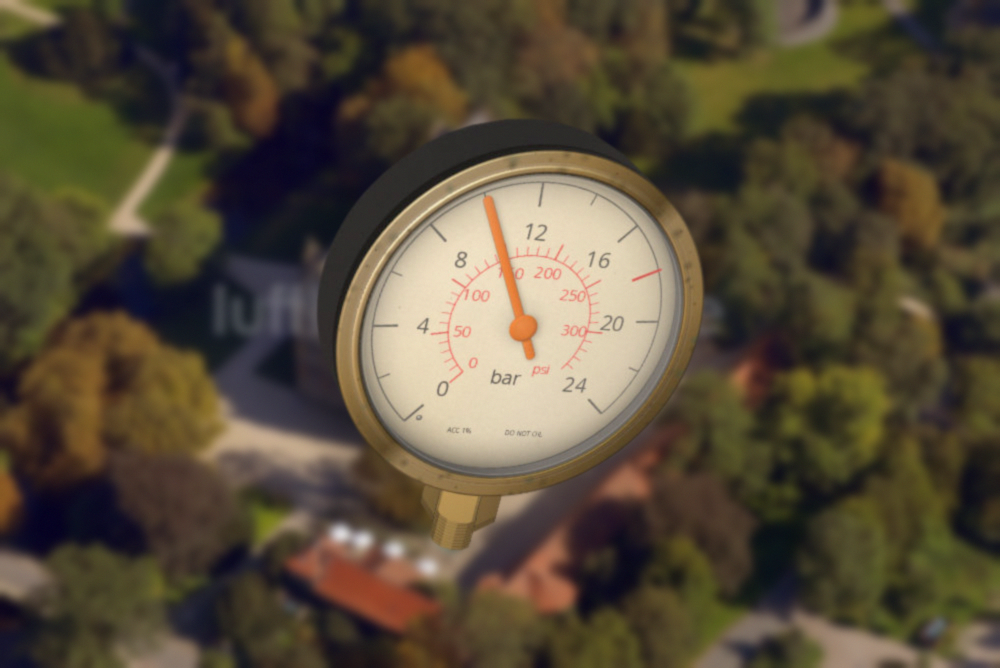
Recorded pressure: bar 10
